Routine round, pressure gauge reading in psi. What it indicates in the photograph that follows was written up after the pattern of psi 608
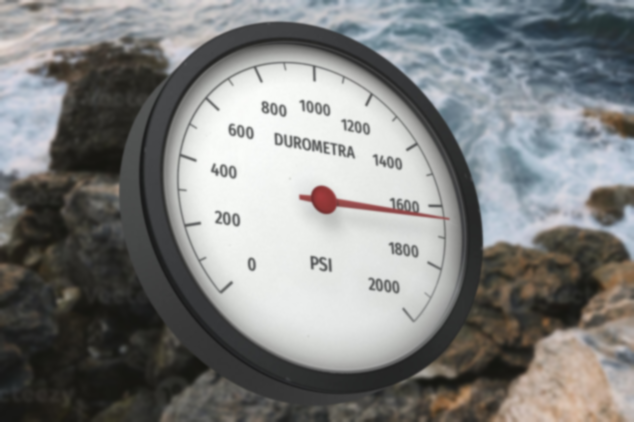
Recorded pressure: psi 1650
